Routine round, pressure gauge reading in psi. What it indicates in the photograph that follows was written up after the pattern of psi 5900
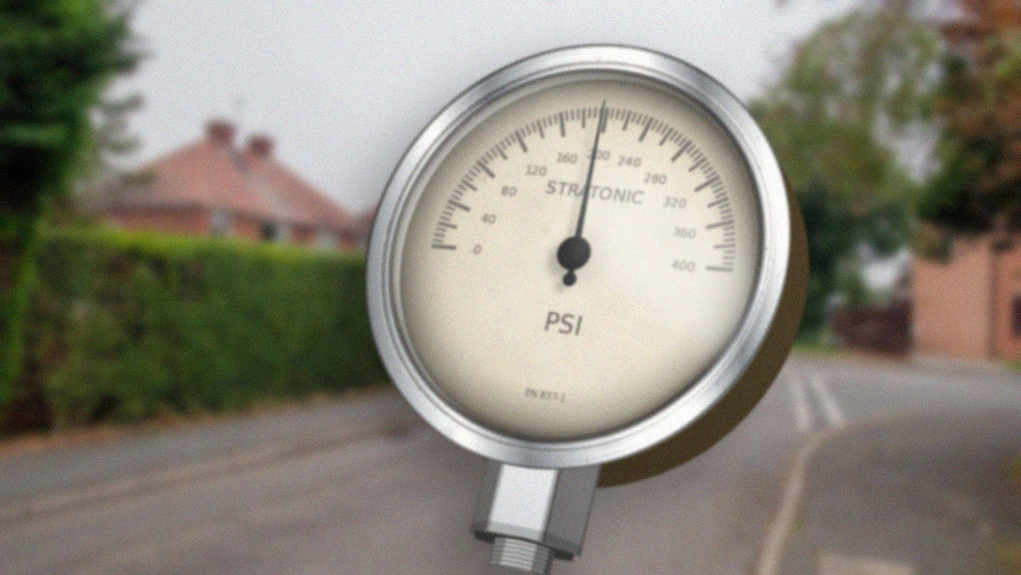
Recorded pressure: psi 200
